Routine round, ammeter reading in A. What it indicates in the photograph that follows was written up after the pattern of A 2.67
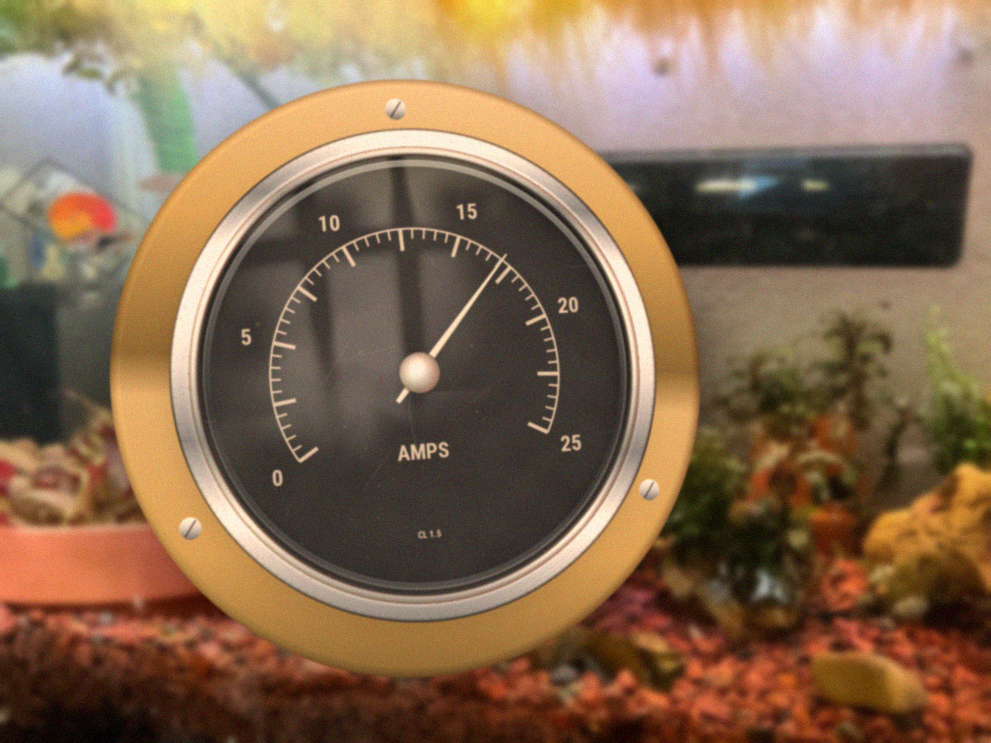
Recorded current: A 17
